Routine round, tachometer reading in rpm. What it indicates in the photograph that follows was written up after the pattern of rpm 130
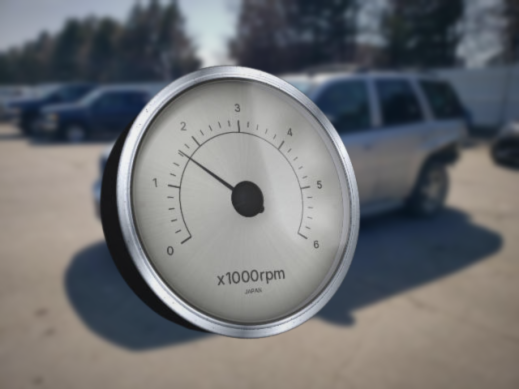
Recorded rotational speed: rpm 1600
